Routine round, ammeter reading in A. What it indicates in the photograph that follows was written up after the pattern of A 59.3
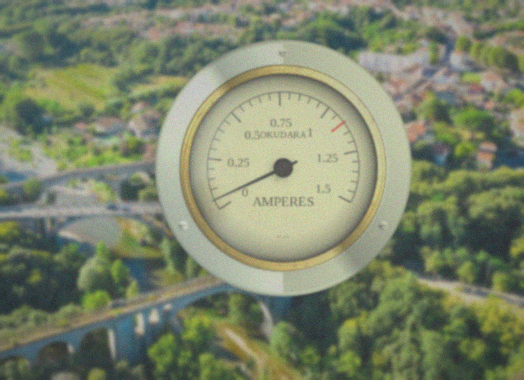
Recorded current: A 0.05
